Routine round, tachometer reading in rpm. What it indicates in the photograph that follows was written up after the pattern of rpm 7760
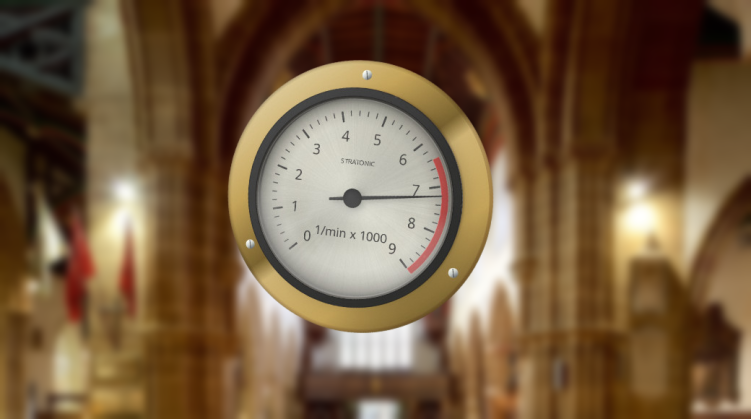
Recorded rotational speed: rpm 7200
